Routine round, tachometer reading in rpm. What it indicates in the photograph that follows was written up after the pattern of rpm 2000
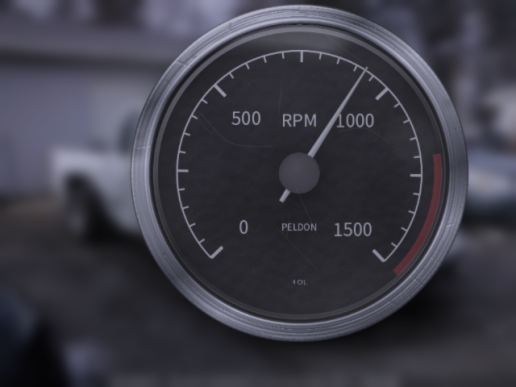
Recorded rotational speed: rpm 925
